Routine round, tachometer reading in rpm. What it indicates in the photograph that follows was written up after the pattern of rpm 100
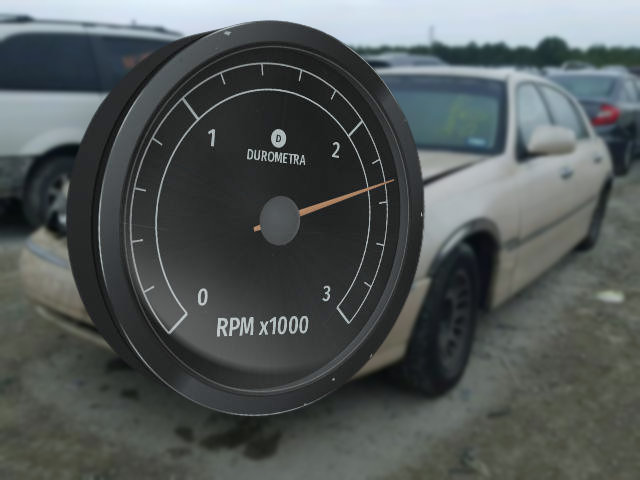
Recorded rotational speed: rpm 2300
